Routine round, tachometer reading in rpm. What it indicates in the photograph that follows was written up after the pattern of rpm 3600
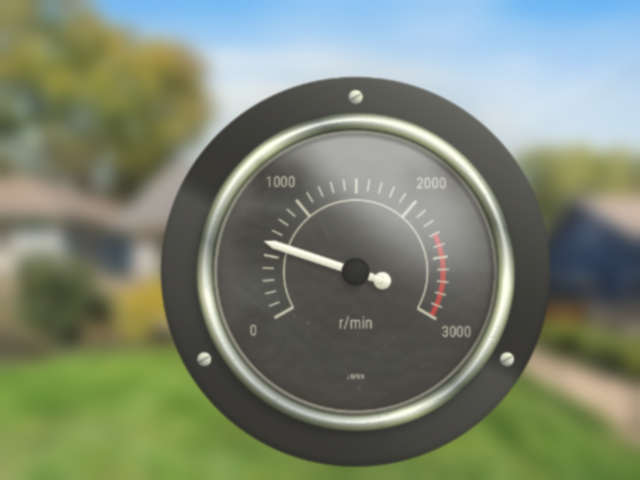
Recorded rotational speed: rpm 600
